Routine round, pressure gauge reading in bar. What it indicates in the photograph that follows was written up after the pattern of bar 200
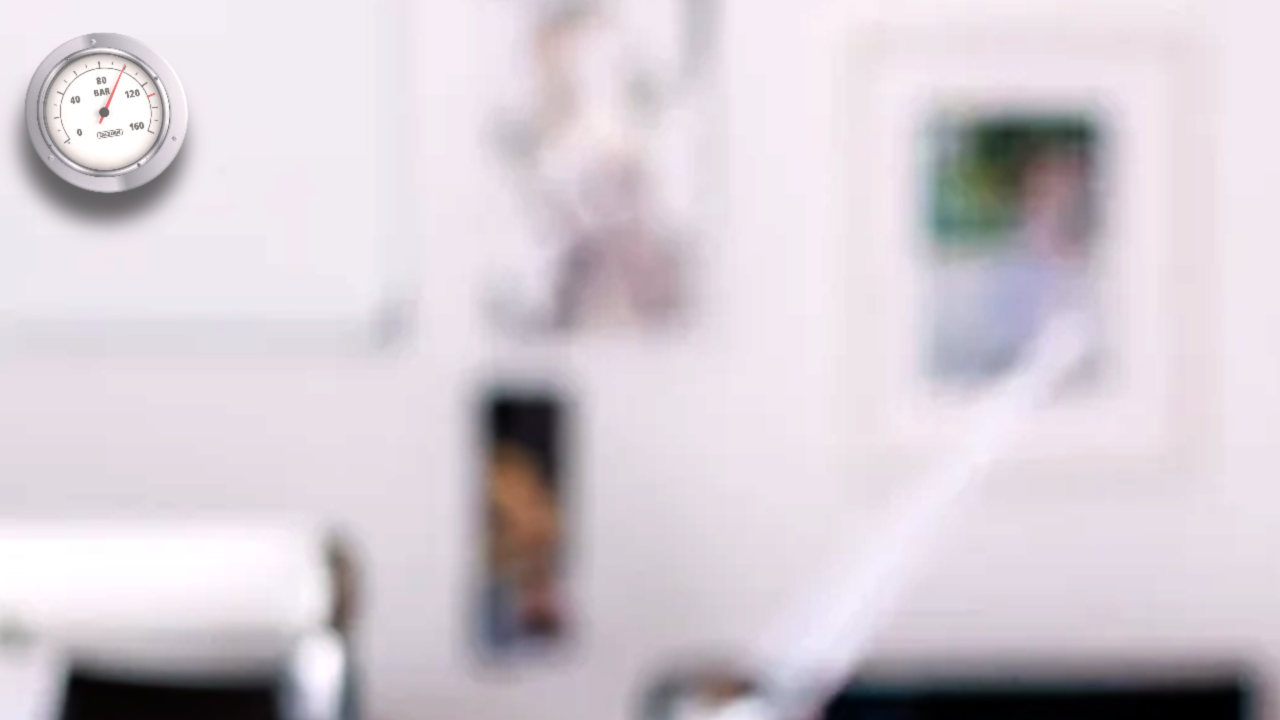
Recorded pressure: bar 100
